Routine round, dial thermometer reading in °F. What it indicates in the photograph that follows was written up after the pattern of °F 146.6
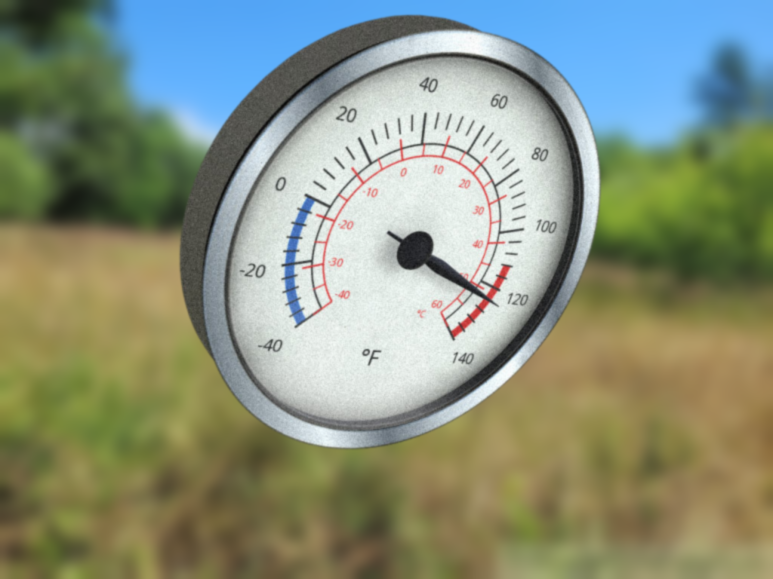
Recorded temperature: °F 124
